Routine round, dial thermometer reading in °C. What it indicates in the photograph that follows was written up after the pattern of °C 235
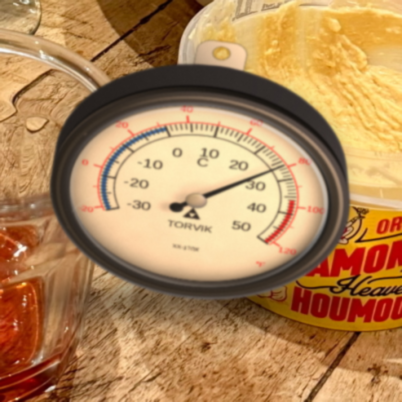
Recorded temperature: °C 25
